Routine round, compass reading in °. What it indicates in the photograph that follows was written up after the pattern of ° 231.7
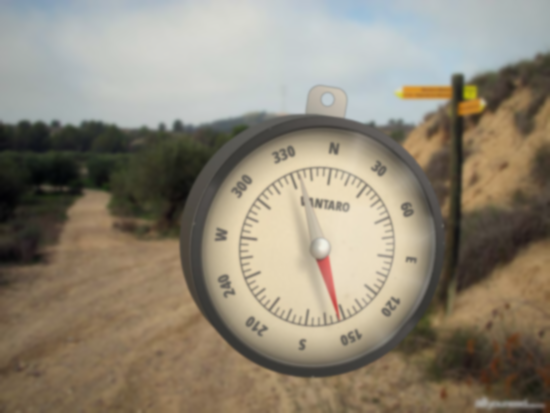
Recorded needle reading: ° 155
